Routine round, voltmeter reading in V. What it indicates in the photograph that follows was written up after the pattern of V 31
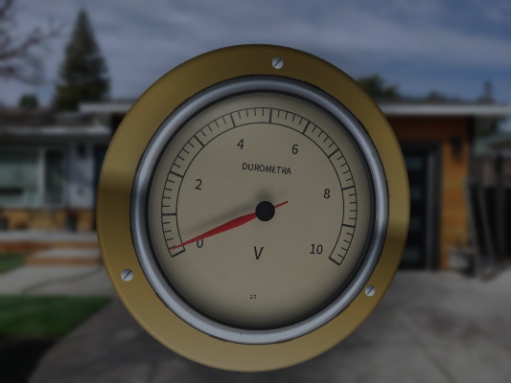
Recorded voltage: V 0.2
